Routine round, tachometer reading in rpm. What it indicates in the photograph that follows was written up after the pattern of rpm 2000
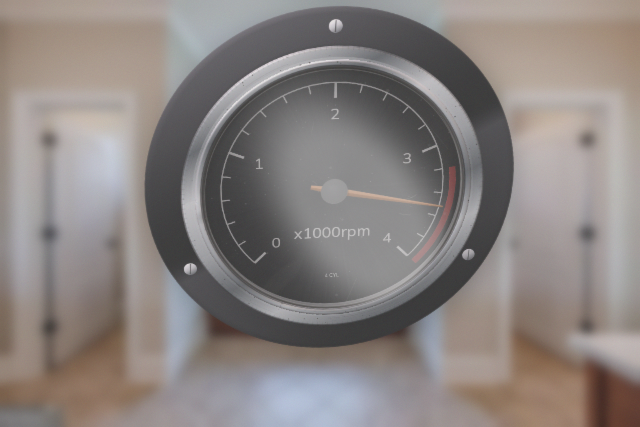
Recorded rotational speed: rpm 3500
